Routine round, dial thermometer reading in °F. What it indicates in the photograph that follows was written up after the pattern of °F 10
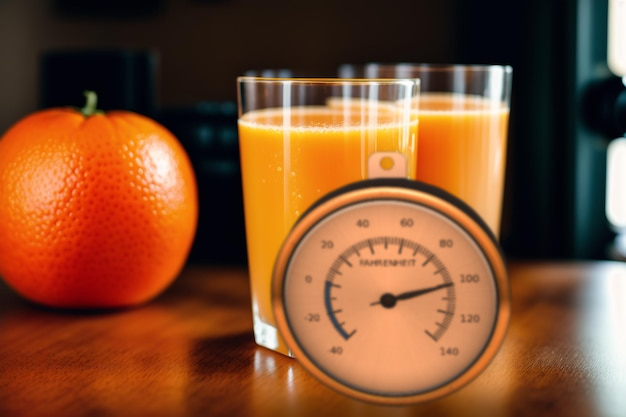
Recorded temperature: °F 100
